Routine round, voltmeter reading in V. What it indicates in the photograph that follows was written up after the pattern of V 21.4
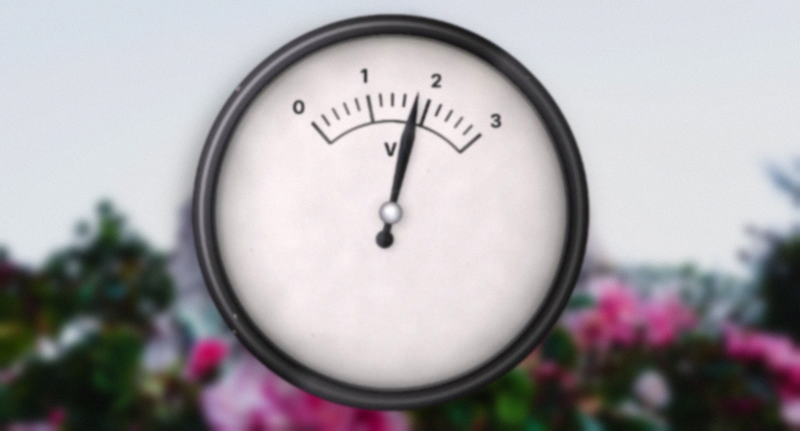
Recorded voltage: V 1.8
